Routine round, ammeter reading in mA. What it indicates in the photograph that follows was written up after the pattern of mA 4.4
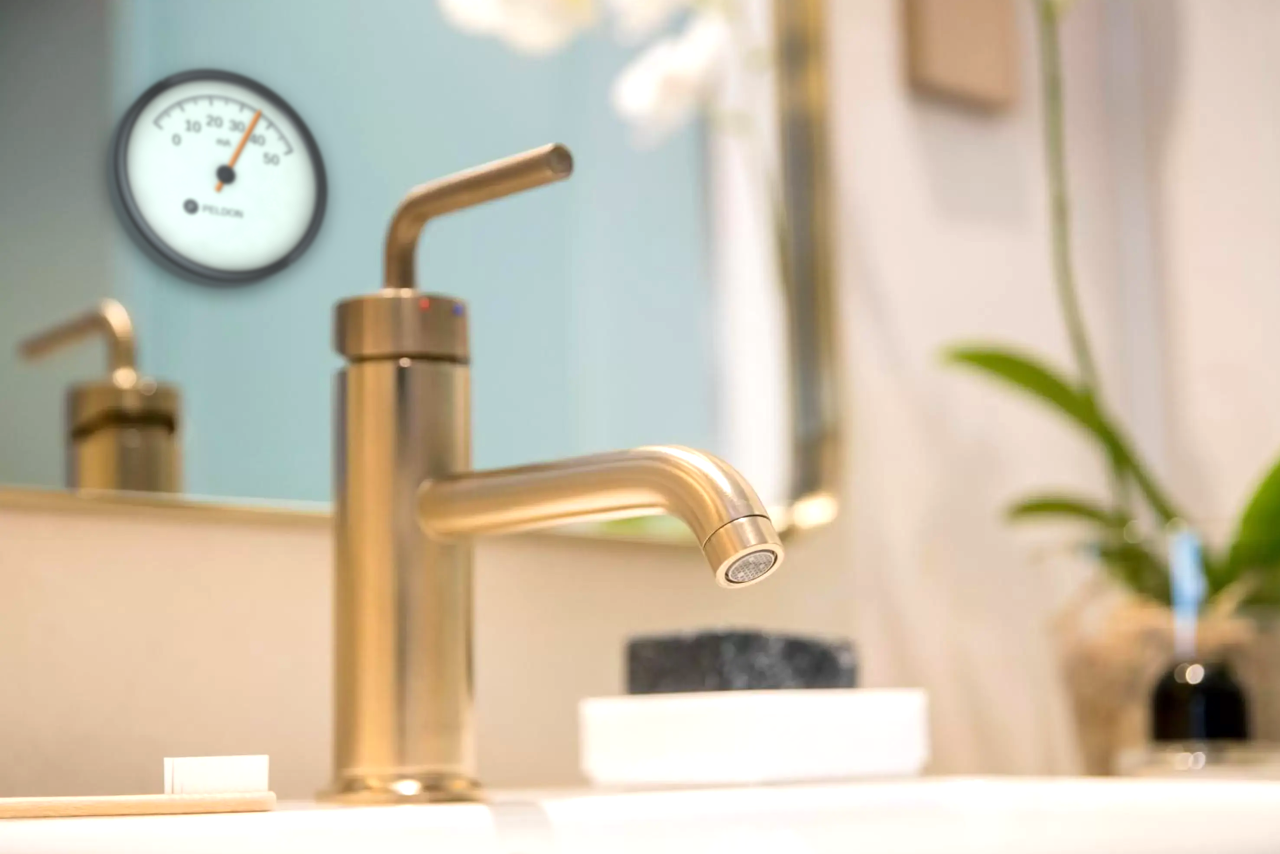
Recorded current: mA 35
